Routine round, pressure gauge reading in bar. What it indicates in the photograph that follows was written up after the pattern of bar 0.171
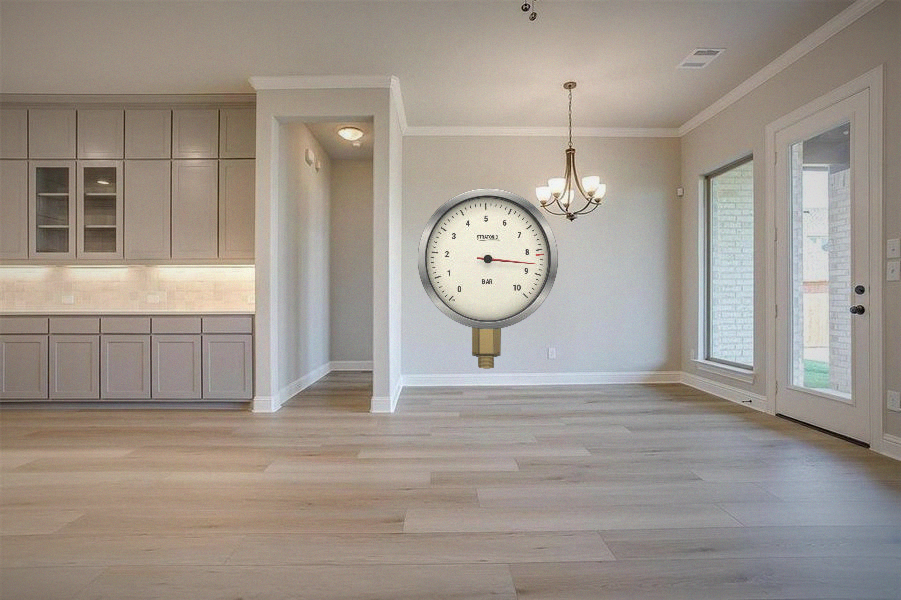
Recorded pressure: bar 8.6
